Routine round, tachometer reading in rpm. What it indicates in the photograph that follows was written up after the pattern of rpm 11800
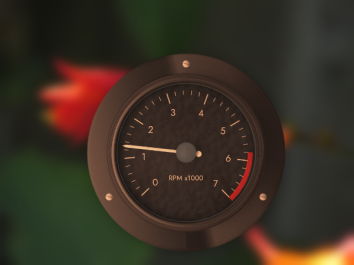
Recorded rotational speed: rpm 1300
